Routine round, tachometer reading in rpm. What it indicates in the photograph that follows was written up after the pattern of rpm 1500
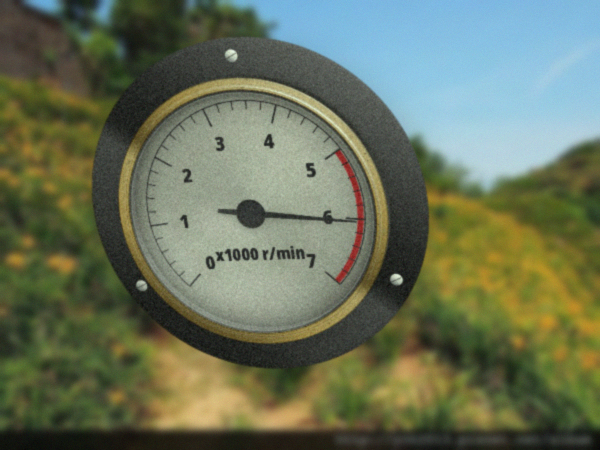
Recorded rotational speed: rpm 6000
